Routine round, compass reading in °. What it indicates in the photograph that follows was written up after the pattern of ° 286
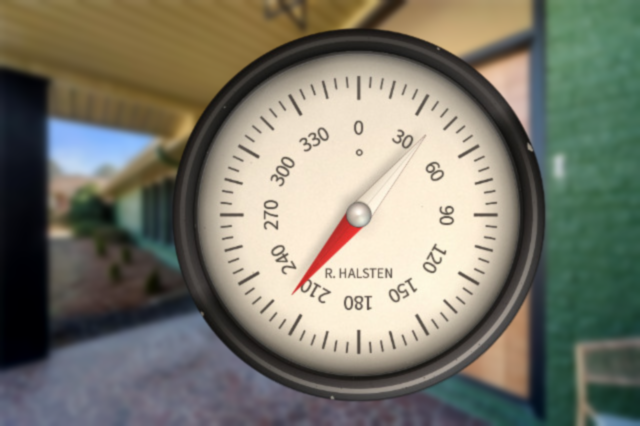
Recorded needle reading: ° 220
